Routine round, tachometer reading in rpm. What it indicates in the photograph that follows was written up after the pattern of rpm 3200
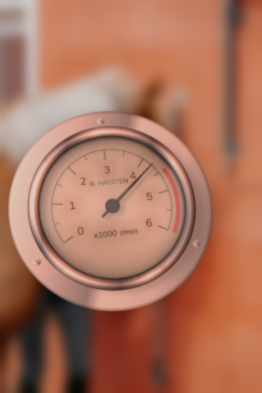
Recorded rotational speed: rpm 4250
